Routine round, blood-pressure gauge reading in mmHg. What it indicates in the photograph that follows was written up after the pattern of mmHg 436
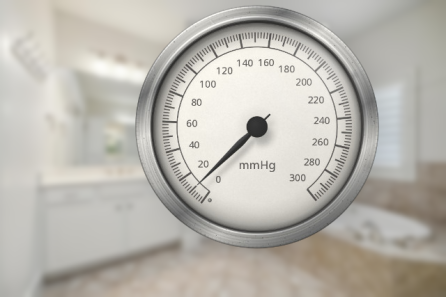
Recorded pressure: mmHg 10
